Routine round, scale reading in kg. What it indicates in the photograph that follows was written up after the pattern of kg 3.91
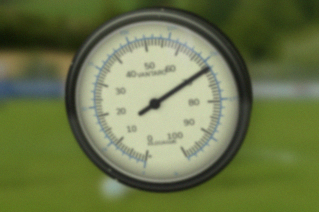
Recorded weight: kg 70
